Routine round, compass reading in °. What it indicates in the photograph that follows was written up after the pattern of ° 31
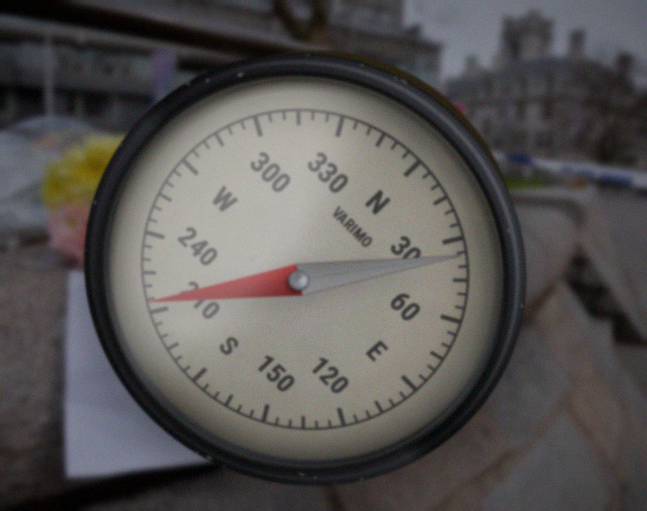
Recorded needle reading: ° 215
